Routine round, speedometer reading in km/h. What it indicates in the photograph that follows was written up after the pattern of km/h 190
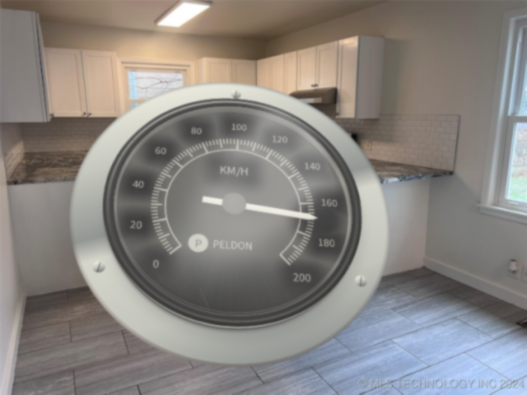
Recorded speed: km/h 170
